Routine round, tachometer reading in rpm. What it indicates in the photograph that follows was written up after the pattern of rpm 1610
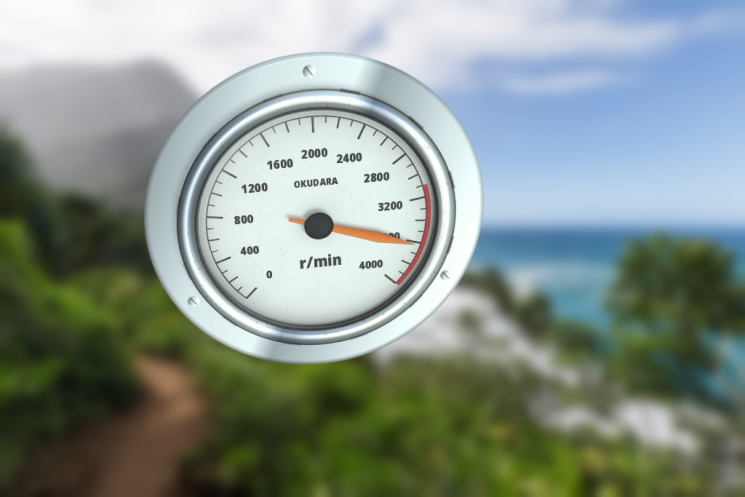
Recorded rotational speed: rpm 3600
